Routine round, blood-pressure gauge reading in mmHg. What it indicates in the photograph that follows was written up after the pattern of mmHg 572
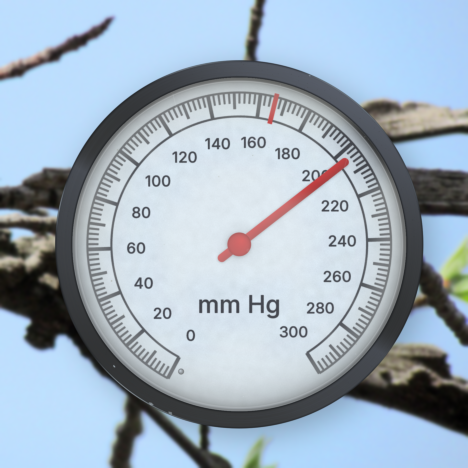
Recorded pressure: mmHg 204
